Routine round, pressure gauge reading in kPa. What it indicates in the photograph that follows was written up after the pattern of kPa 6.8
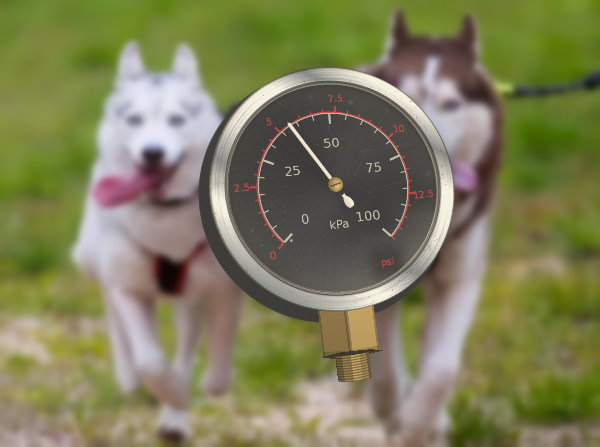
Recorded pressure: kPa 37.5
